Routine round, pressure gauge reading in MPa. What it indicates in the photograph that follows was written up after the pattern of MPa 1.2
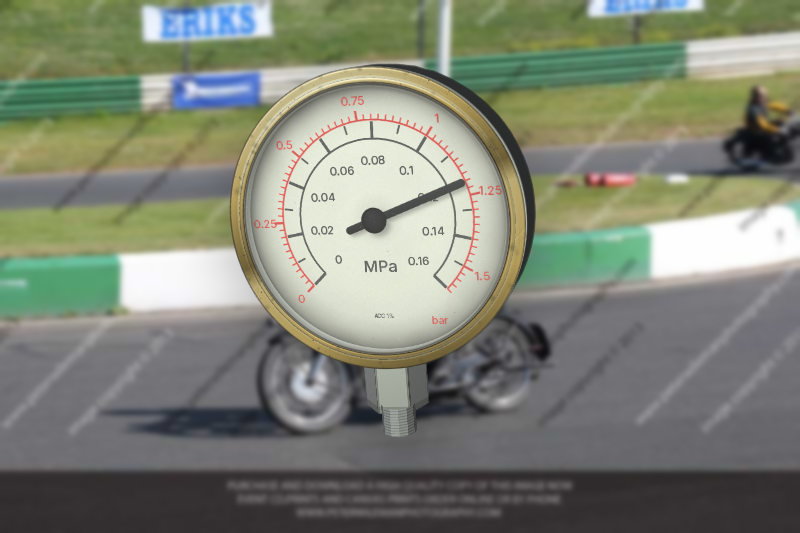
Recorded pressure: MPa 0.12
